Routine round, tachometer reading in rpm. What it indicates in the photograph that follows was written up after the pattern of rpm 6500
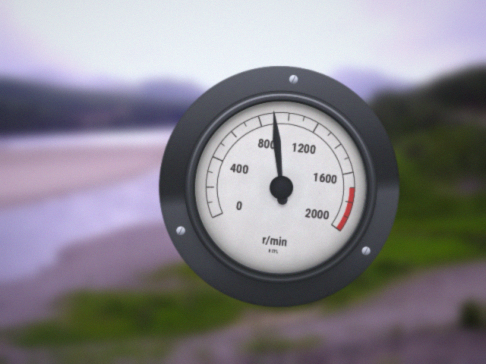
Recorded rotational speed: rpm 900
